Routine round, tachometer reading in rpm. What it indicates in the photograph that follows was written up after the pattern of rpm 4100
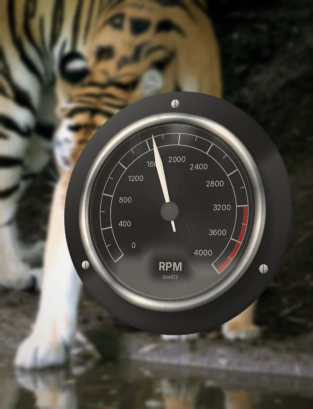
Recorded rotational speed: rpm 1700
